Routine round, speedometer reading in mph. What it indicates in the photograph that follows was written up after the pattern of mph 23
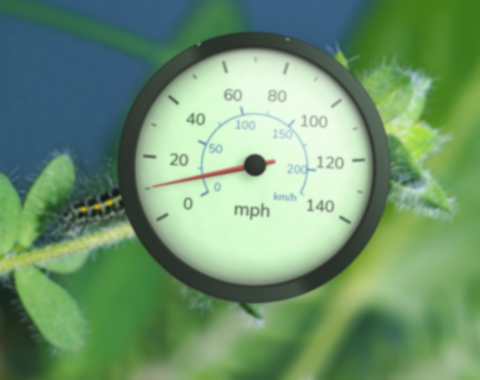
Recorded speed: mph 10
